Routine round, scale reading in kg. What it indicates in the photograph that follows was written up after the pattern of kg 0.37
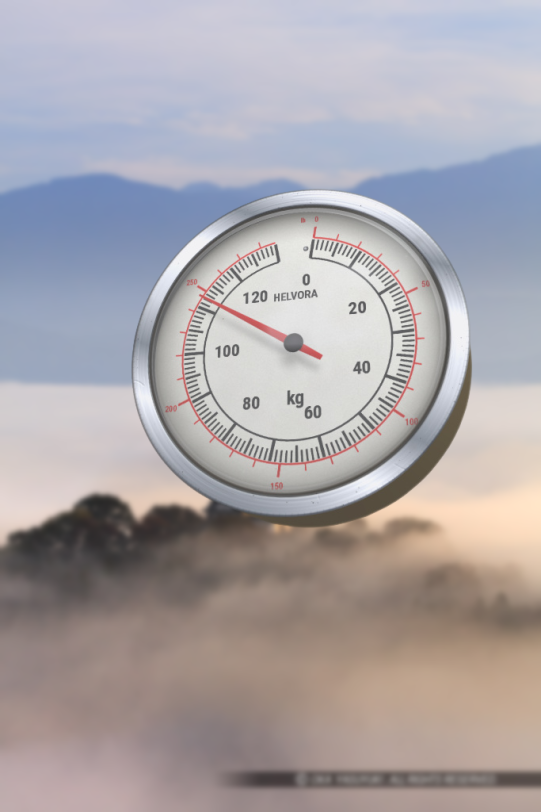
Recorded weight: kg 112
